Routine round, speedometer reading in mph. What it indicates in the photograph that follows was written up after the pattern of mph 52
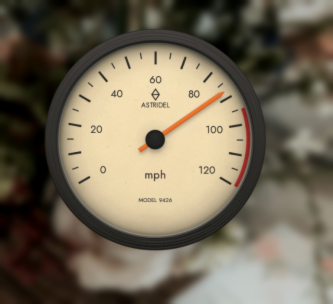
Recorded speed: mph 87.5
